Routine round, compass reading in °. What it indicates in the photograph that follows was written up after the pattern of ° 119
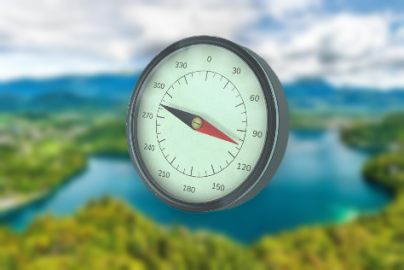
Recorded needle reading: ° 105
